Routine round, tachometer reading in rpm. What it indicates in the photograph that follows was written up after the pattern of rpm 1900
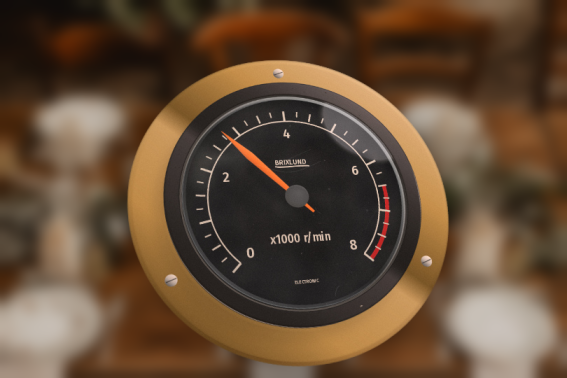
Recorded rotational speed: rpm 2750
